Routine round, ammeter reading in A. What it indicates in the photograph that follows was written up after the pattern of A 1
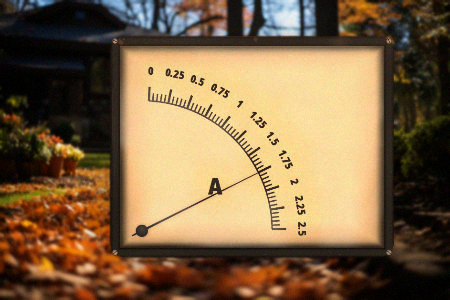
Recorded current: A 1.75
